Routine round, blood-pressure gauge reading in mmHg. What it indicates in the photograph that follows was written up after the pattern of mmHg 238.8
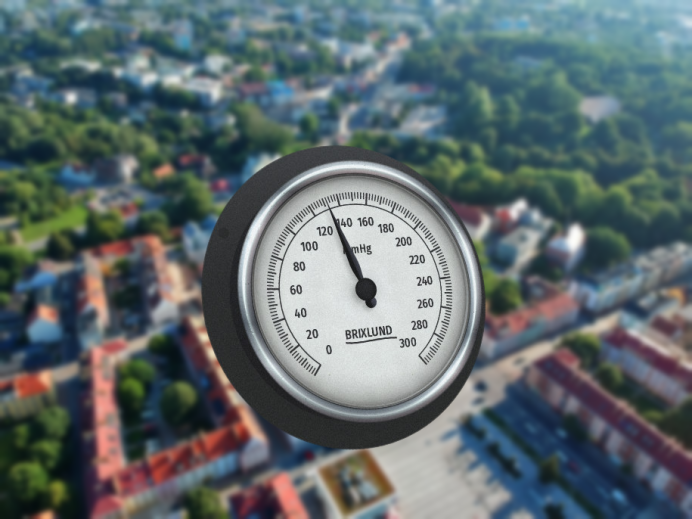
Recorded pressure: mmHg 130
